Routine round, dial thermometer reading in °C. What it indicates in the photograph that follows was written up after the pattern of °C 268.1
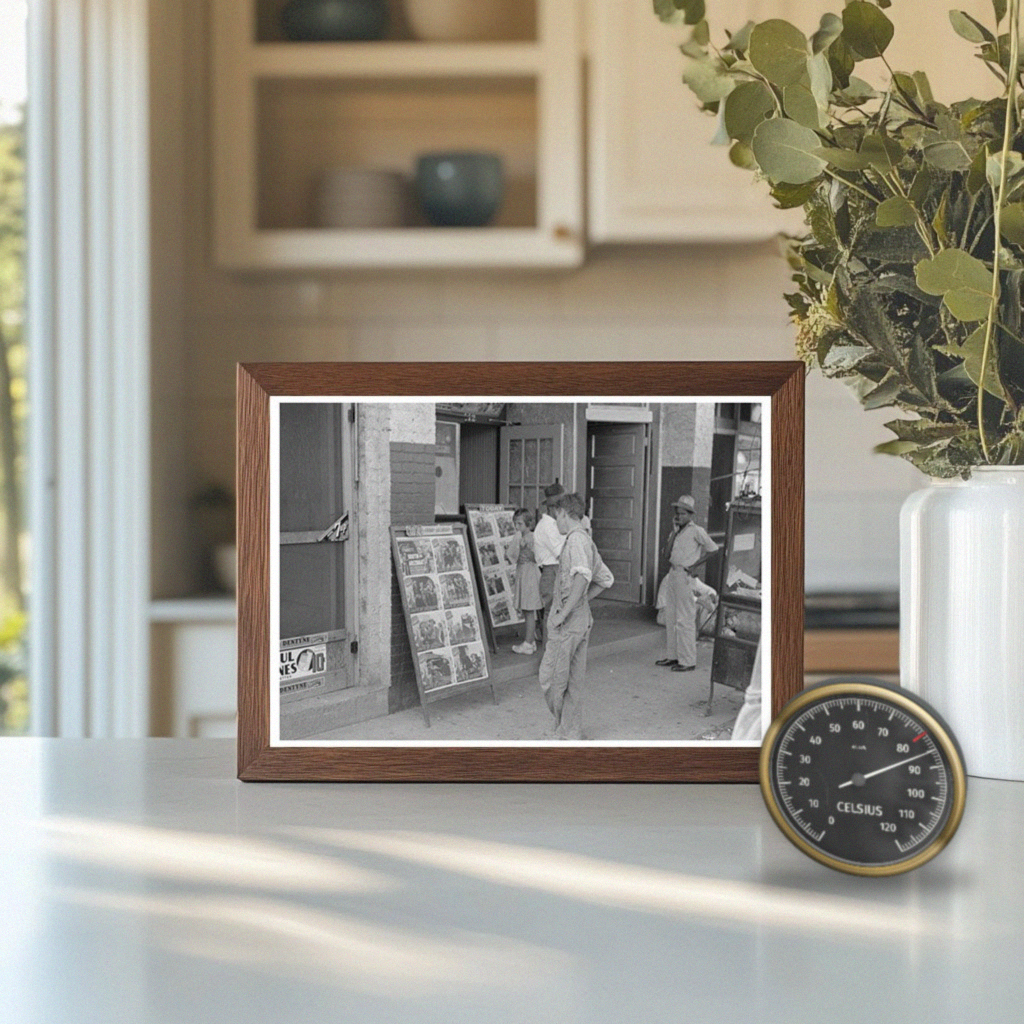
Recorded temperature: °C 85
